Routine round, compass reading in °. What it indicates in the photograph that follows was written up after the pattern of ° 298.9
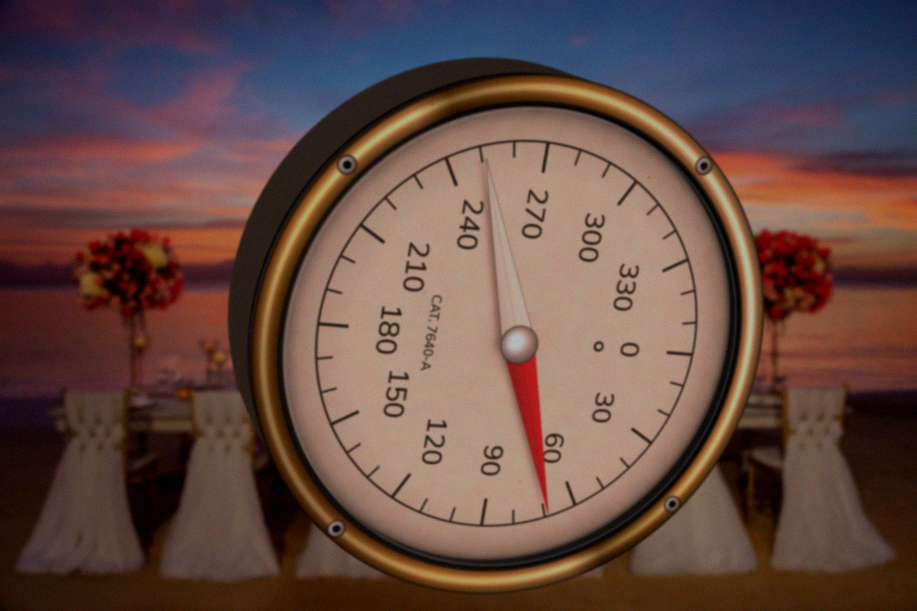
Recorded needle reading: ° 70
